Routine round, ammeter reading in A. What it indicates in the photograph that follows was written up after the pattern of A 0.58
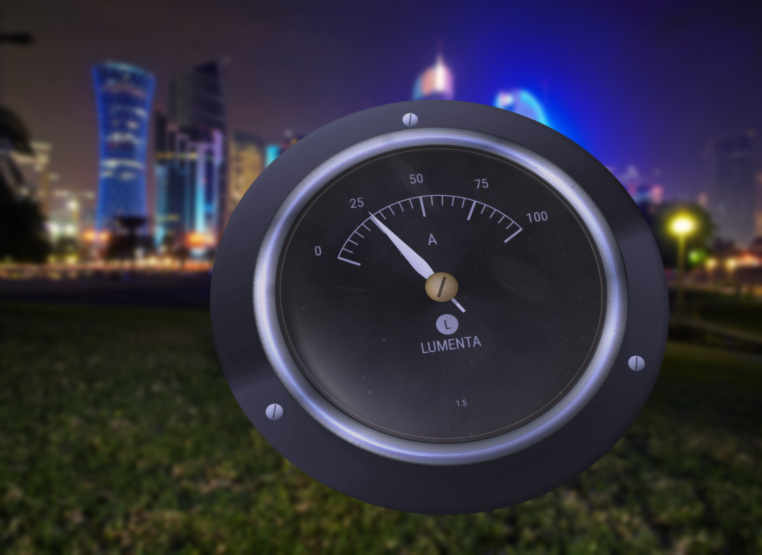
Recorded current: A 25
